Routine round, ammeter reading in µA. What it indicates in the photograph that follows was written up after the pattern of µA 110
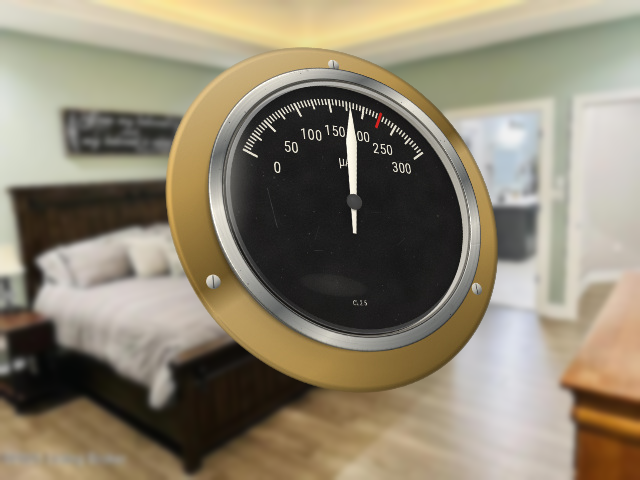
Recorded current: µA 175
